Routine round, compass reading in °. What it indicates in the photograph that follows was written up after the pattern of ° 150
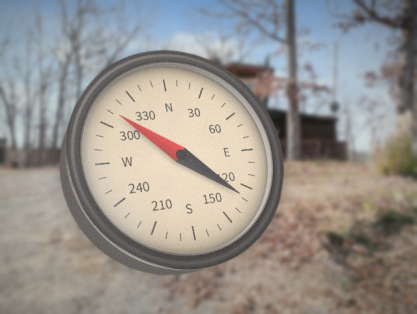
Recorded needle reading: ° 310
